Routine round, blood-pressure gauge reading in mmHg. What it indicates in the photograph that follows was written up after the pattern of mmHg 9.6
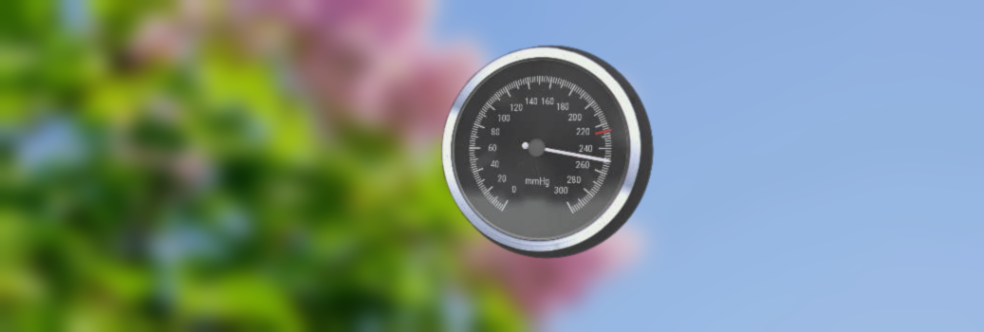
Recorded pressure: mmHg 250
